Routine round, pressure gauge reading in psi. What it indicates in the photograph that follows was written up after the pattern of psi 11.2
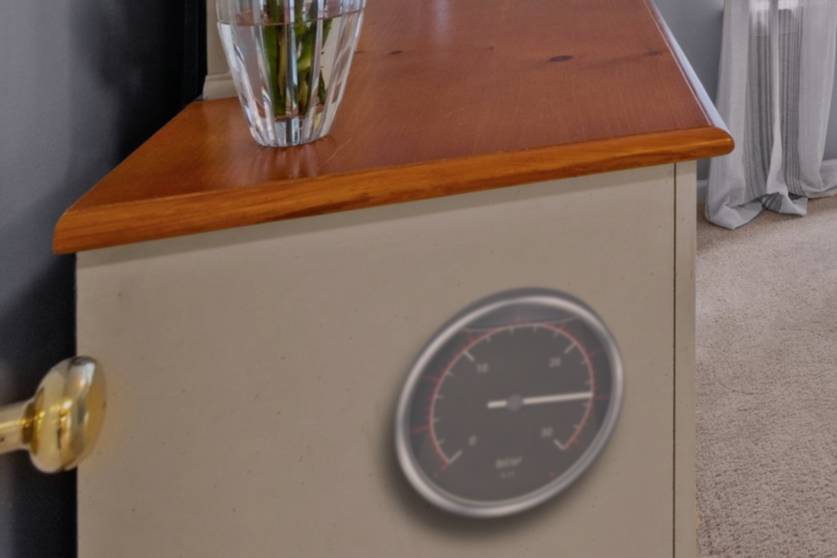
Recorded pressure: psi 25
